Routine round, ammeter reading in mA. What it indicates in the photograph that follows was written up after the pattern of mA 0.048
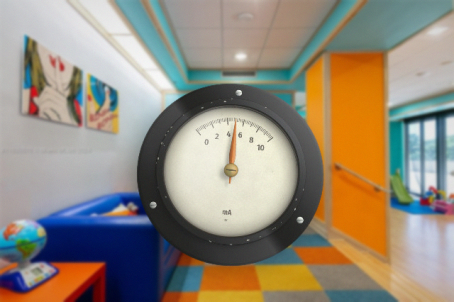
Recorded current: mA 5
